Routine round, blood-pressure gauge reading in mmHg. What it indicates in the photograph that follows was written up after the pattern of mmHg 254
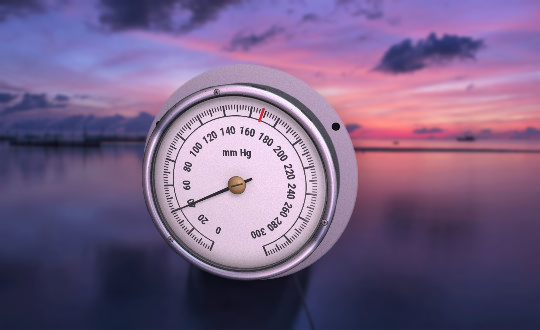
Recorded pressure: mmHg 40
